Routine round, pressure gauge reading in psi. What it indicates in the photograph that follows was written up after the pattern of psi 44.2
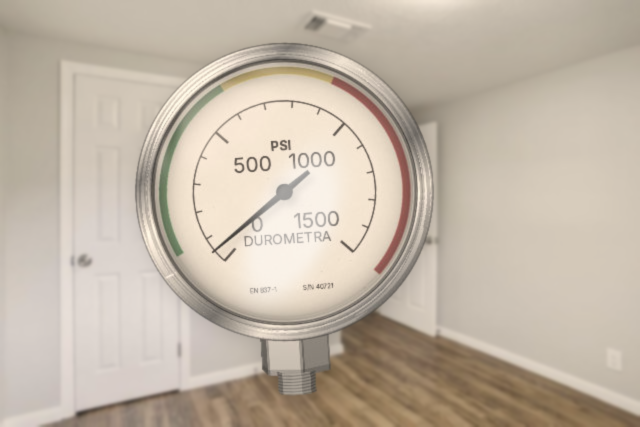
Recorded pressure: psi 50
